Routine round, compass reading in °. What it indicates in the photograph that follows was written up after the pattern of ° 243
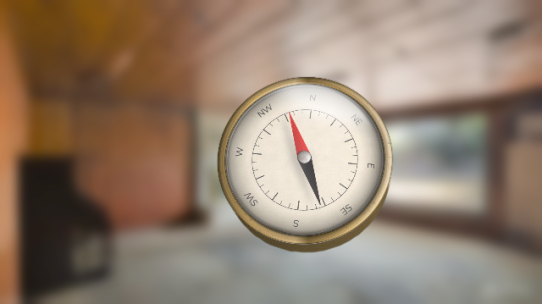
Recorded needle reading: ° 335
